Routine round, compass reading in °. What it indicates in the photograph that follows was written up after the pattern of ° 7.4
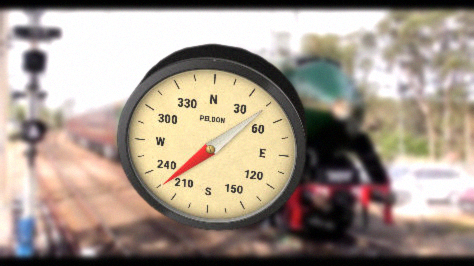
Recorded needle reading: ° 225
